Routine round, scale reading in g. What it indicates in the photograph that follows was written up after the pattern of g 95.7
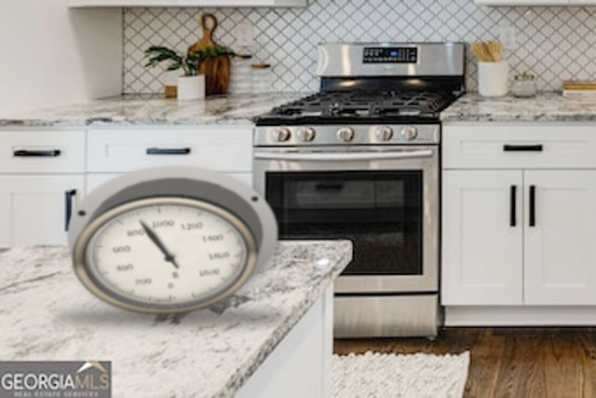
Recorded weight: g 900
